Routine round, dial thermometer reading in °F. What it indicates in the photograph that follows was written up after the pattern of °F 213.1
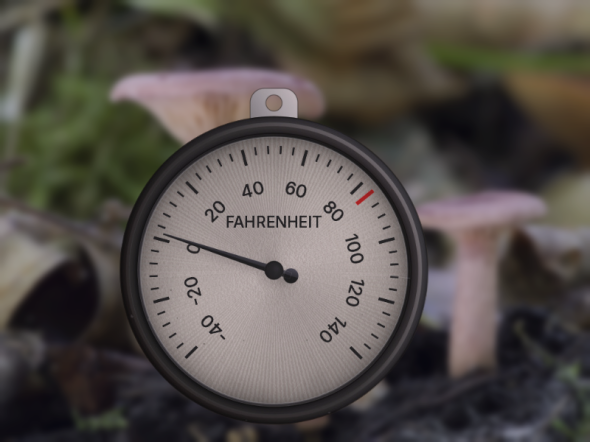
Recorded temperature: °F 2
